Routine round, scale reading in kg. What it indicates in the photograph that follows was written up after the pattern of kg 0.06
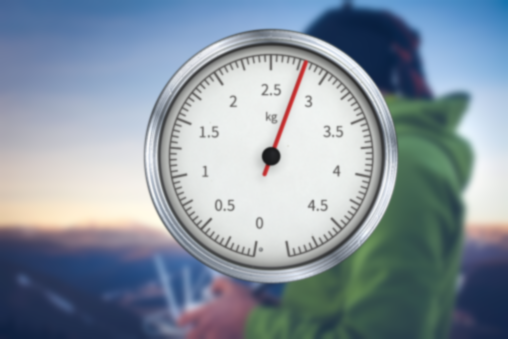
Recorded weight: kg 2.8
